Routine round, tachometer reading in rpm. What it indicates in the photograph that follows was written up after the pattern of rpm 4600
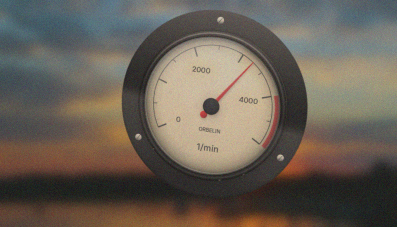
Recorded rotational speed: rpm 3250
